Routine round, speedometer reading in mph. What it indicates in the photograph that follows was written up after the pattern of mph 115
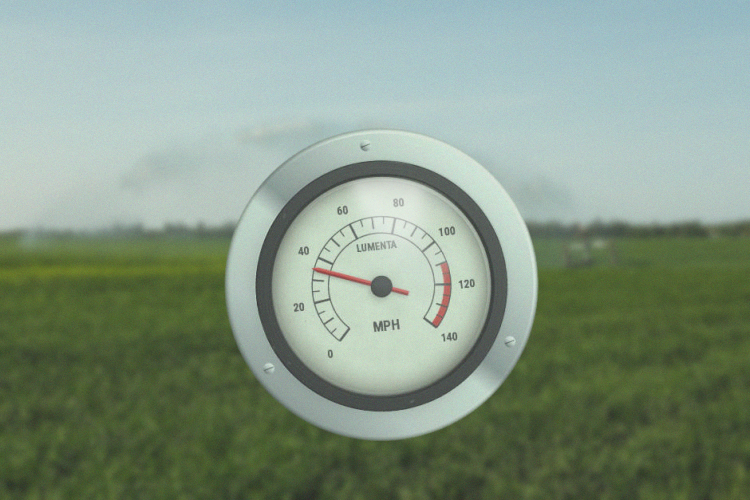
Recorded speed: mph 35
